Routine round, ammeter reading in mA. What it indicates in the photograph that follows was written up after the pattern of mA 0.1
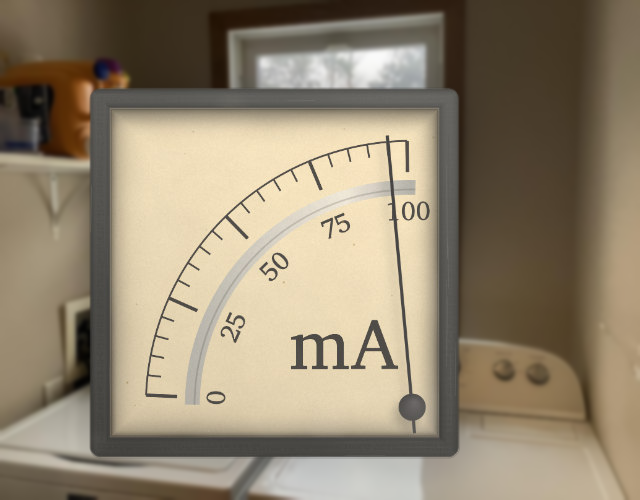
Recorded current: mA 95
